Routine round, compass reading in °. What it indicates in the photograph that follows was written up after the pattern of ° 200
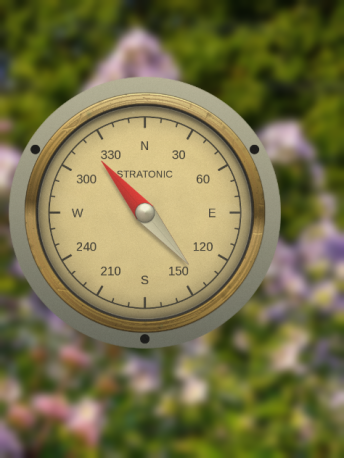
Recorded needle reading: ° 320
